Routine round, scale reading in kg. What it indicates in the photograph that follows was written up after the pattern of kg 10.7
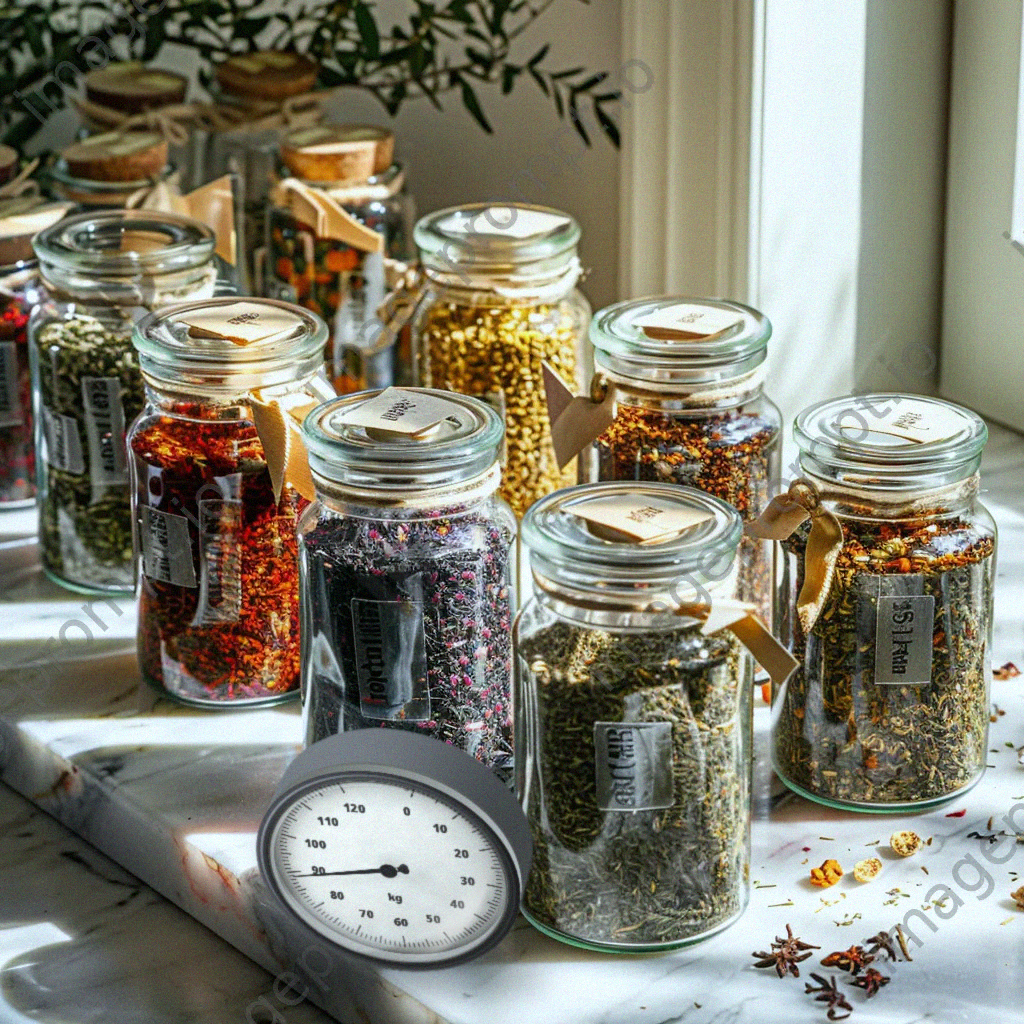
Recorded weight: kg 90
